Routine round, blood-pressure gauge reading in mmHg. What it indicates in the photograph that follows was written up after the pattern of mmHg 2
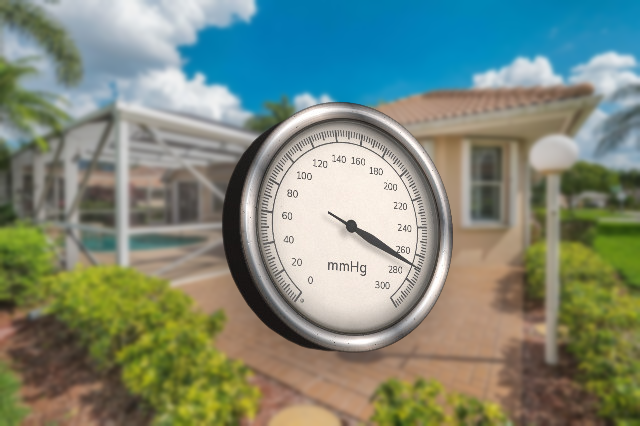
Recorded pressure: mmHg 270
